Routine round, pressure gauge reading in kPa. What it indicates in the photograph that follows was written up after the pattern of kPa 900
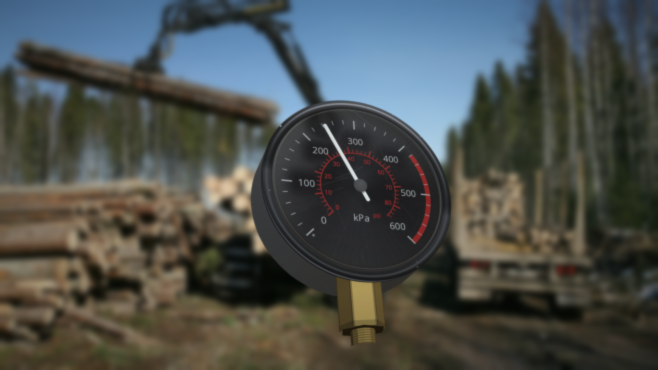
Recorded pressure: kPa 240
